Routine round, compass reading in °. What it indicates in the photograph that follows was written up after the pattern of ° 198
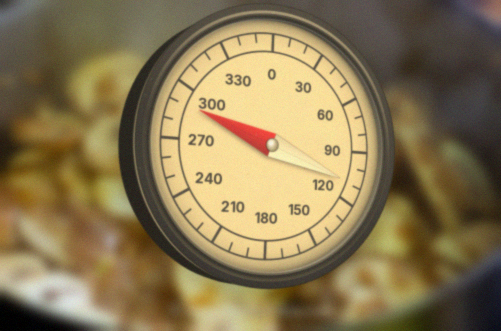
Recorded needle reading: ° 290
